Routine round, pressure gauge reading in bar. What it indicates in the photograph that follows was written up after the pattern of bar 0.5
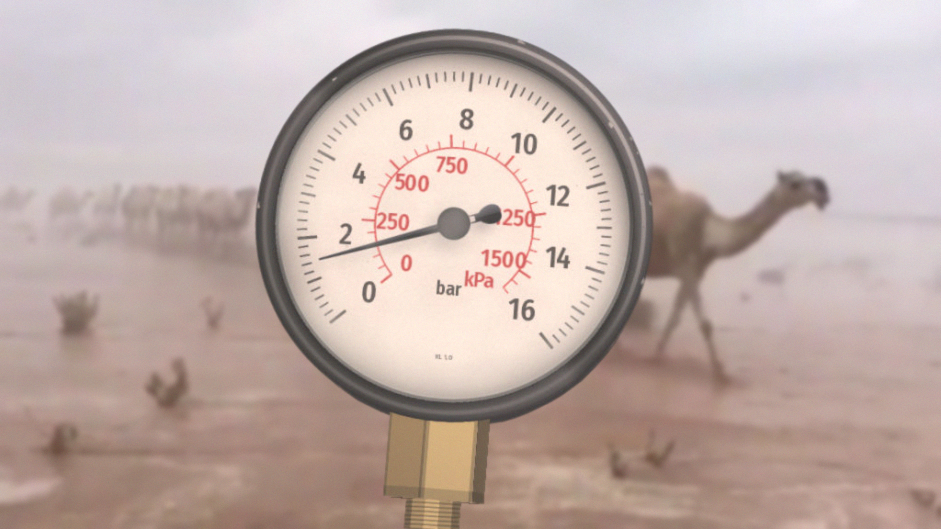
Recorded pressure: bar 1.4
